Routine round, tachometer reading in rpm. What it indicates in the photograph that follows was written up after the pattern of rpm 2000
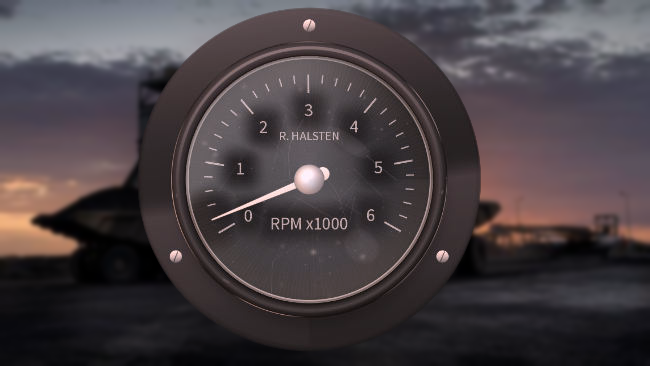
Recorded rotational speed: rpm 200
